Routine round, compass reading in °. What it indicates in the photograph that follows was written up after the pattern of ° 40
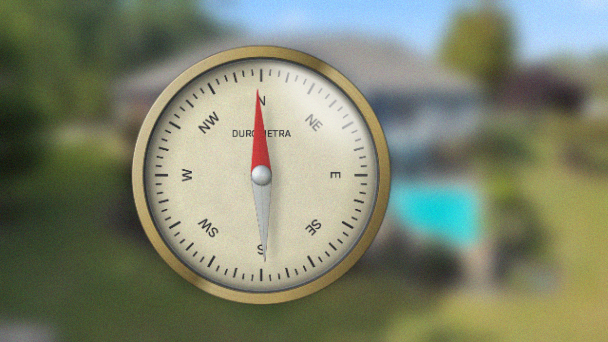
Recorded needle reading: ° 357.5
